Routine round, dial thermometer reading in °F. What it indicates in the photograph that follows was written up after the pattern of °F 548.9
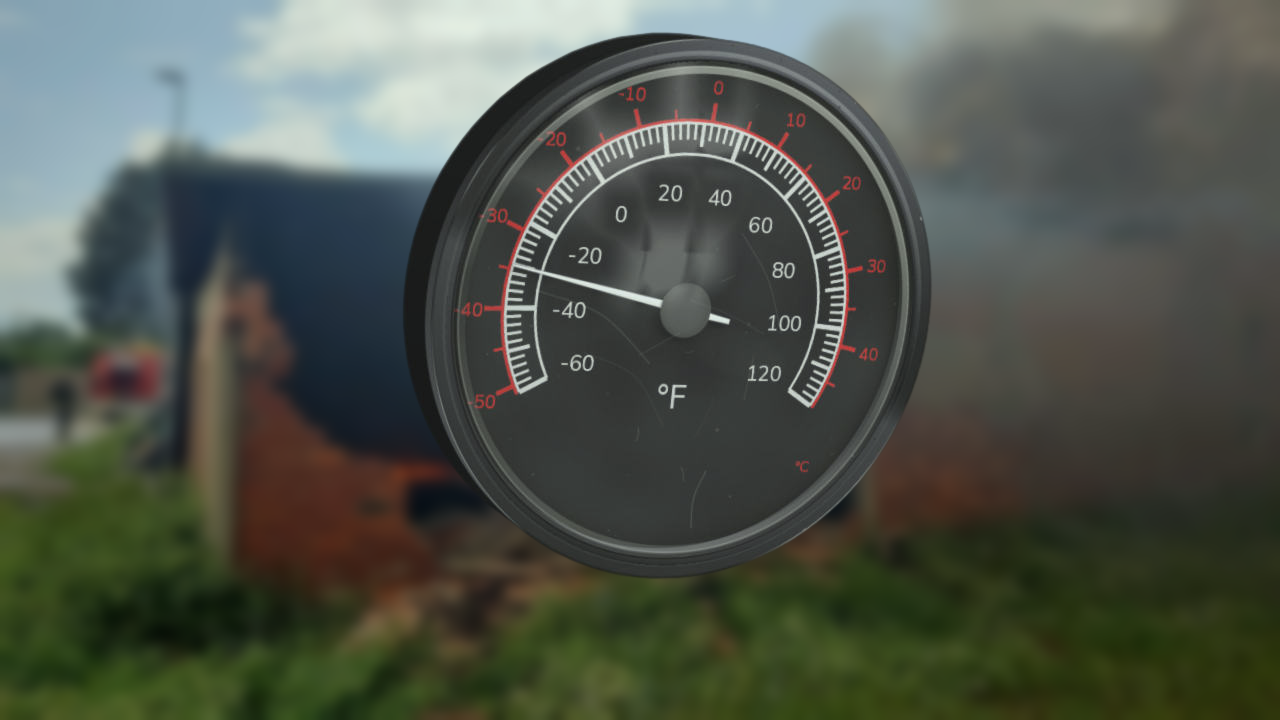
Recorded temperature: °F -30
